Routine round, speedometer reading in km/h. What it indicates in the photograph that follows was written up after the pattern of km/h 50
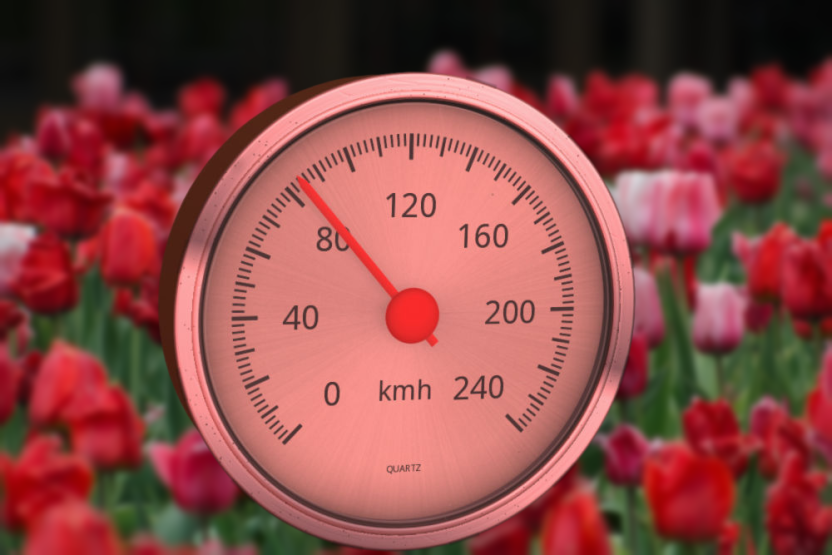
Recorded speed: km/h 84
